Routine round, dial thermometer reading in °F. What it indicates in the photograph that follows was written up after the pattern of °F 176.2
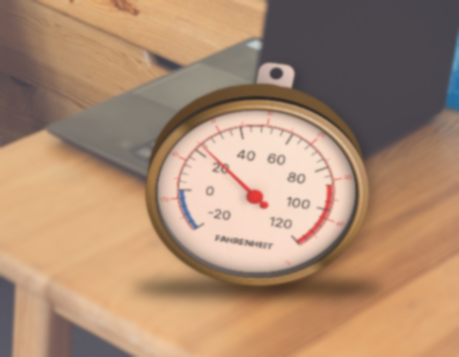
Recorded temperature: °F 24
